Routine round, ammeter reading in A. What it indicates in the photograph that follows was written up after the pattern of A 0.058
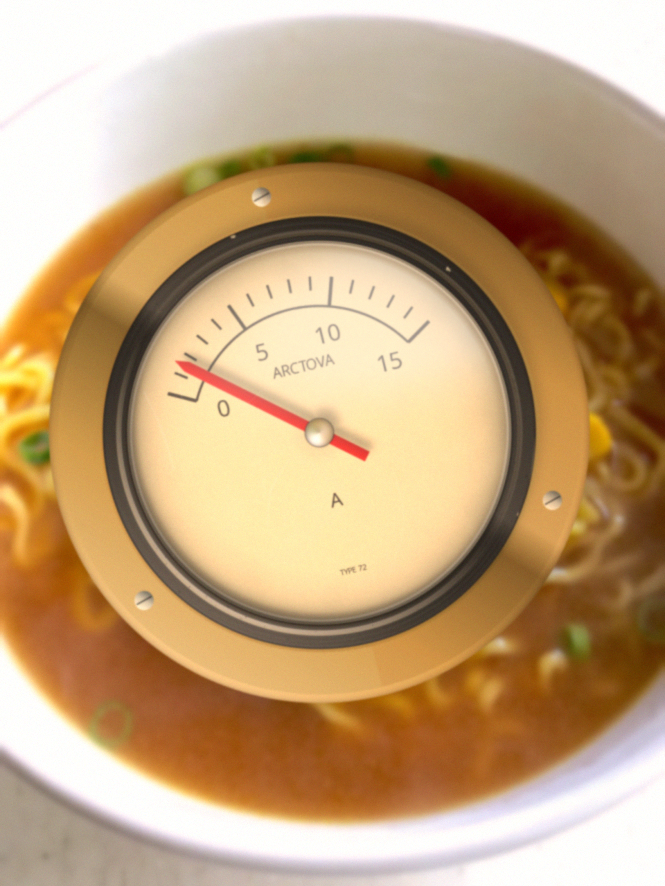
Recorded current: A 1.5
